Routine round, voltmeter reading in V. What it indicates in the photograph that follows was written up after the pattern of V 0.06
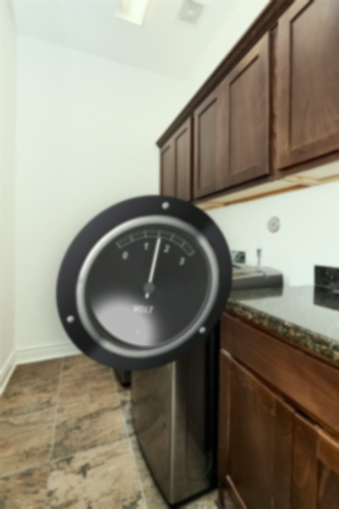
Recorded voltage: V 1.5
